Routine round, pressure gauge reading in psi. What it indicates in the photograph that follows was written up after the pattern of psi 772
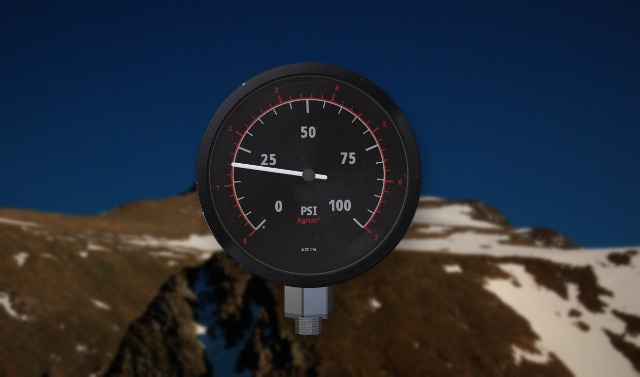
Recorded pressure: psi 20
